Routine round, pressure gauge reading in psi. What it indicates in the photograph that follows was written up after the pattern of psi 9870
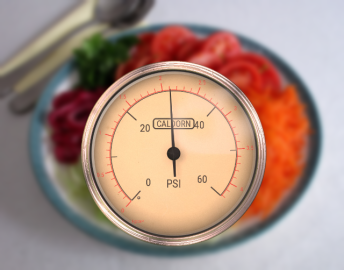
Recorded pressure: psi 30
